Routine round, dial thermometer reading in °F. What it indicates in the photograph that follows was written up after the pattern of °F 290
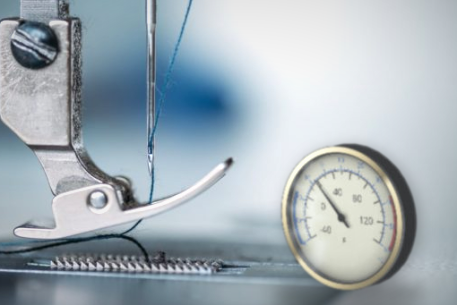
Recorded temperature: °F 20
